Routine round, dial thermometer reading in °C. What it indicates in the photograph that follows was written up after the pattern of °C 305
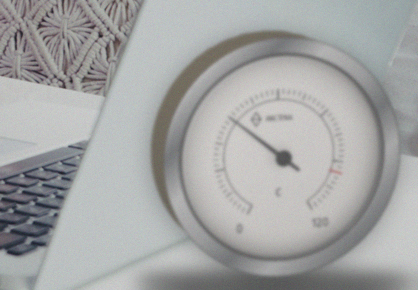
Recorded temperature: °C 40
